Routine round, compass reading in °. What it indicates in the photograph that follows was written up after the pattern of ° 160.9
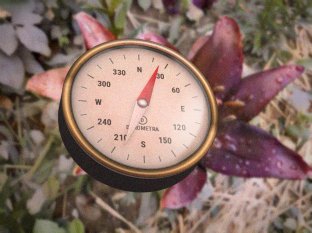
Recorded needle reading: ° 22.5
